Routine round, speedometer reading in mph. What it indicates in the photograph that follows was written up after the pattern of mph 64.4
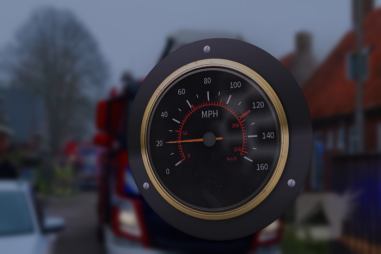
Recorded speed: mph 20
